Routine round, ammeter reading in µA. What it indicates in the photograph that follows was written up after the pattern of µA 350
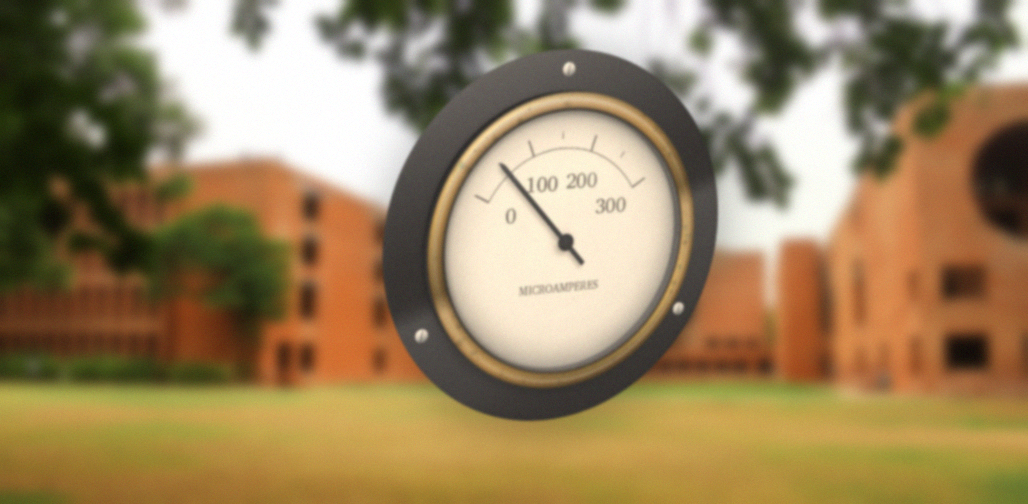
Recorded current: µA 50
